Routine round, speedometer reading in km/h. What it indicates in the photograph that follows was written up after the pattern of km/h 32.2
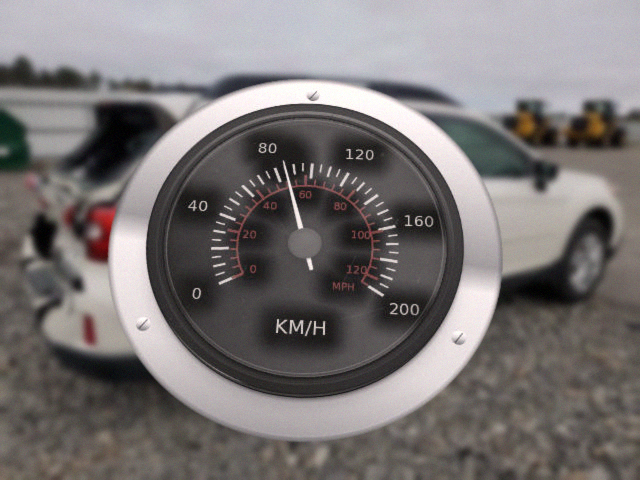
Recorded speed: km/h 85
